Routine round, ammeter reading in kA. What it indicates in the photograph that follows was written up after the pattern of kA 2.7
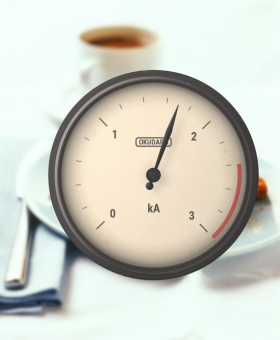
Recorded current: kA 1.7
